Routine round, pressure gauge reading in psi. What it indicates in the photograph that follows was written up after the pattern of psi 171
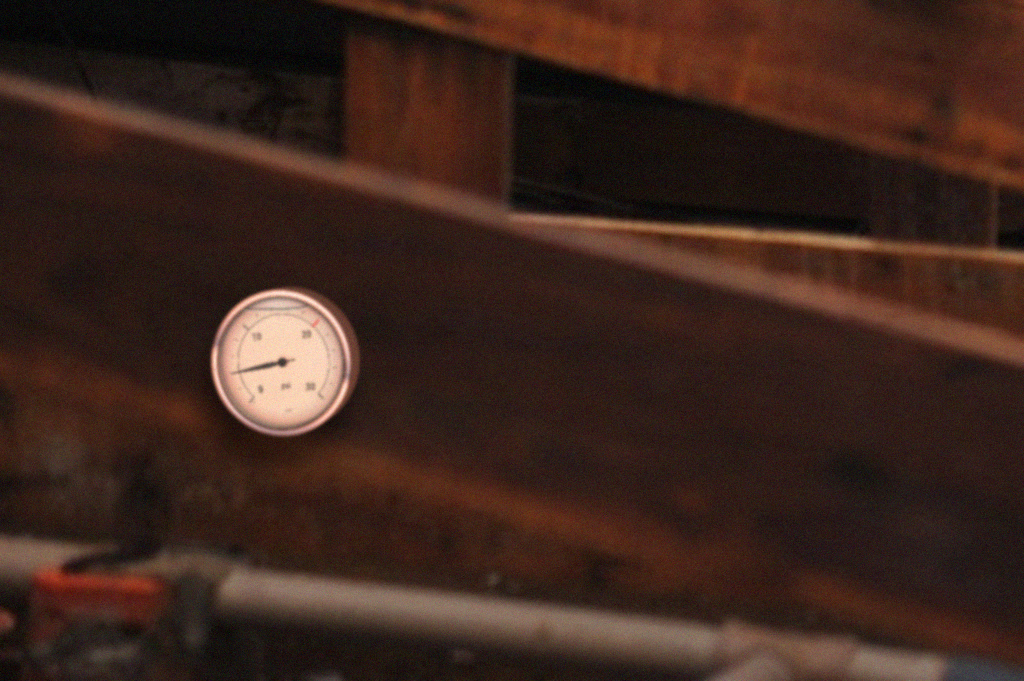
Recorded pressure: psi 4
